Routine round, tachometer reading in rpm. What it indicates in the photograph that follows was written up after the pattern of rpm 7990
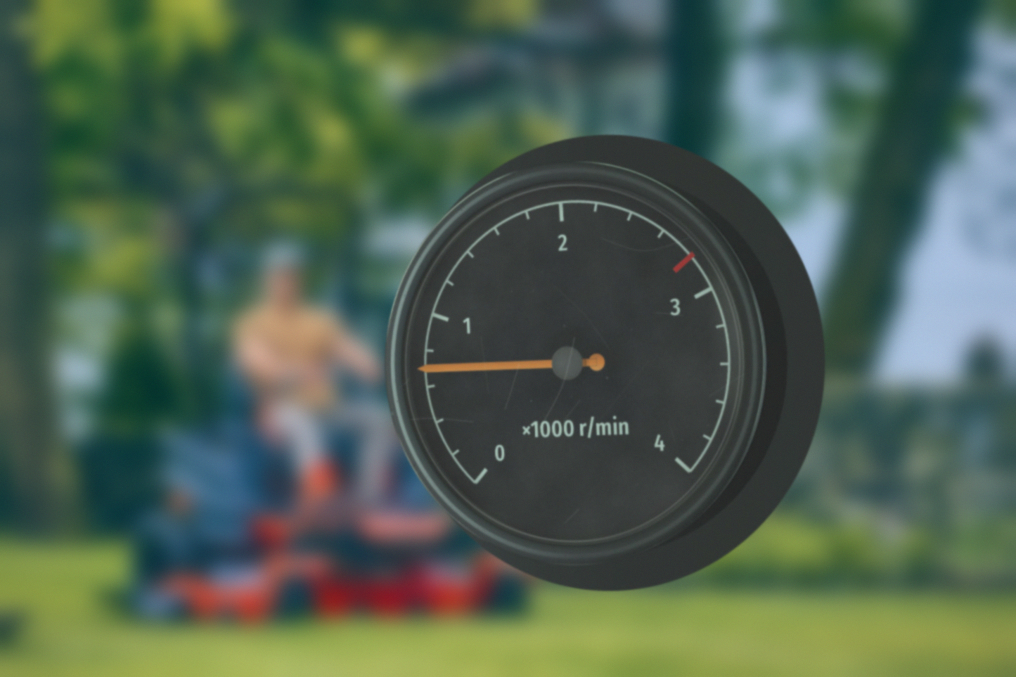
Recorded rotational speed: rpm 700
